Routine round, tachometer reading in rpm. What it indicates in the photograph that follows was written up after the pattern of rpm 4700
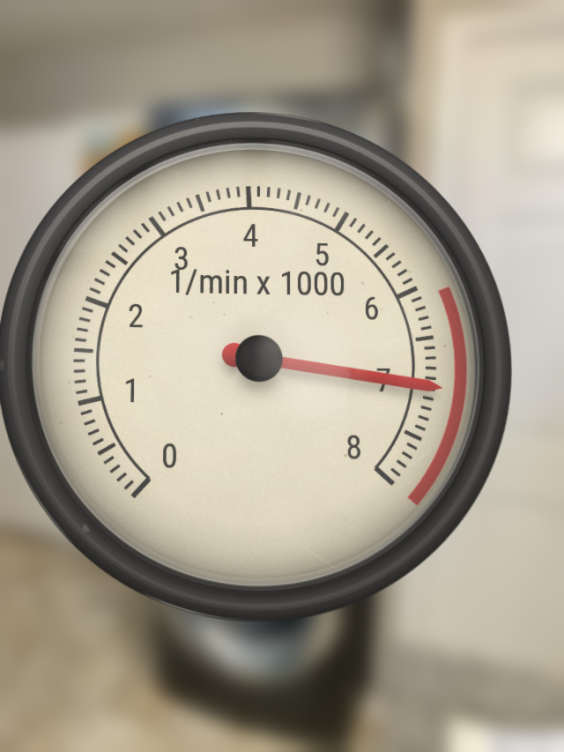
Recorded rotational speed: rpm 7000
